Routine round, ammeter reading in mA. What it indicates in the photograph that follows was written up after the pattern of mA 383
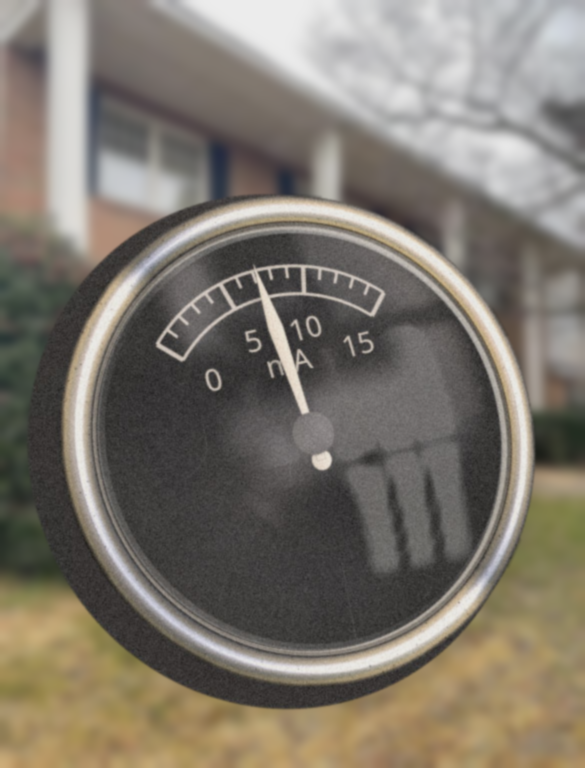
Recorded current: mA 7
